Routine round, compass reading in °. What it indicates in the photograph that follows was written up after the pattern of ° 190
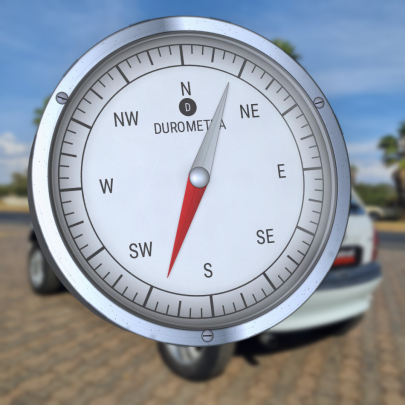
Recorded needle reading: ° 205
